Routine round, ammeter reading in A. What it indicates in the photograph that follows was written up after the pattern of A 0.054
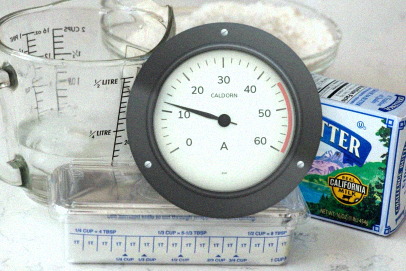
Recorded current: A 12
